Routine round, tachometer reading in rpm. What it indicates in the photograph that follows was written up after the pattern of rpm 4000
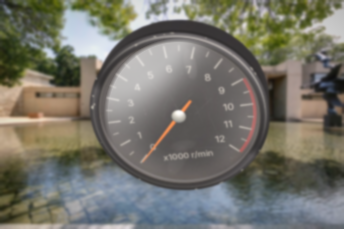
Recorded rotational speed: rpm 0
